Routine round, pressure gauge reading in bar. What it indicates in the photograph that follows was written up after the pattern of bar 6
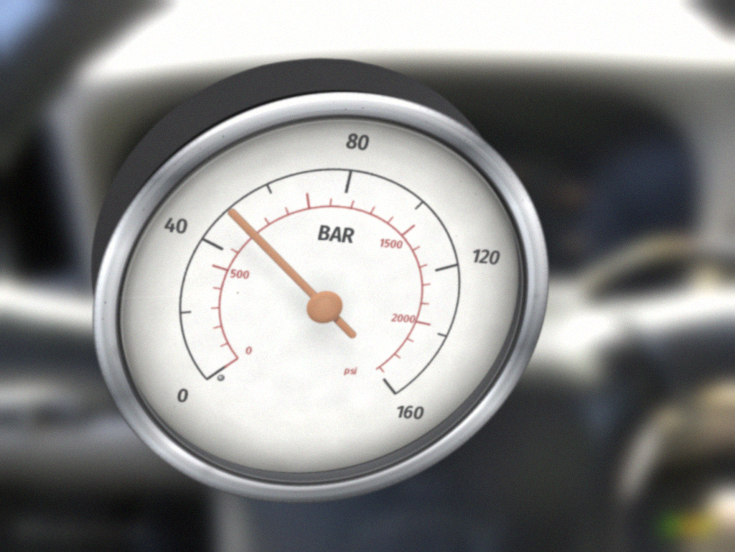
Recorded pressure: bar 50
